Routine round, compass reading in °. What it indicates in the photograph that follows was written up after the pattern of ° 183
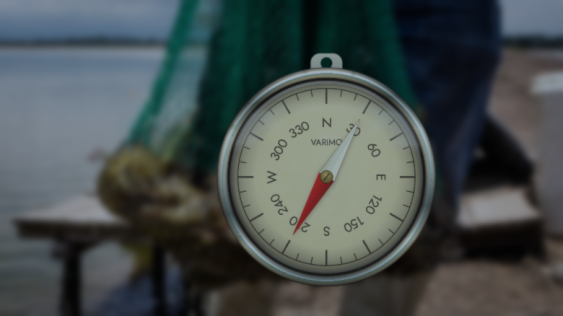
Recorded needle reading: ° 210
